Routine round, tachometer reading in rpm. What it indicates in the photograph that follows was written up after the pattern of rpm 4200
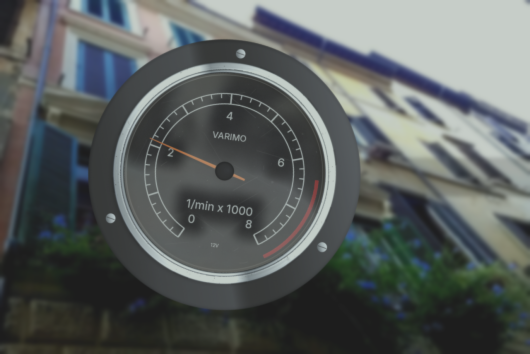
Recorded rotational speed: rpm 2100
